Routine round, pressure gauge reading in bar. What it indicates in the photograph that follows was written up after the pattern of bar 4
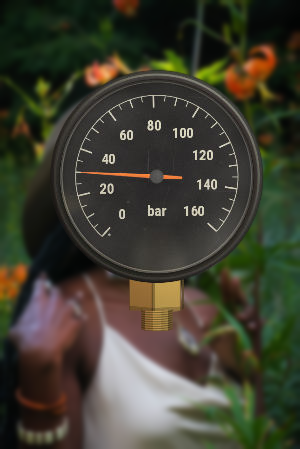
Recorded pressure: bar 30
